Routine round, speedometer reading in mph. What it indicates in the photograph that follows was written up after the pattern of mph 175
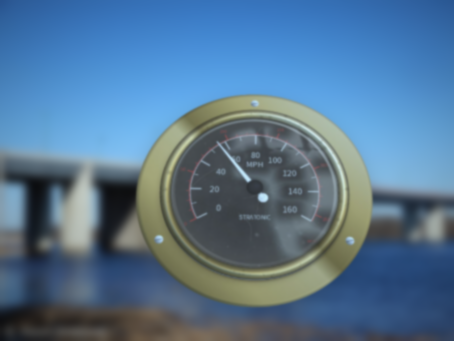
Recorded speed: mph 55
